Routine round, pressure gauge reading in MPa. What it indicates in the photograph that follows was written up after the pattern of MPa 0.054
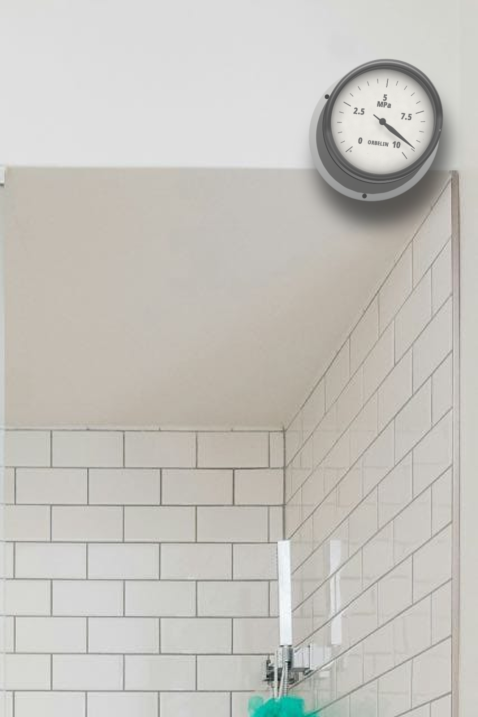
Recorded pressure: MPa 9.5
